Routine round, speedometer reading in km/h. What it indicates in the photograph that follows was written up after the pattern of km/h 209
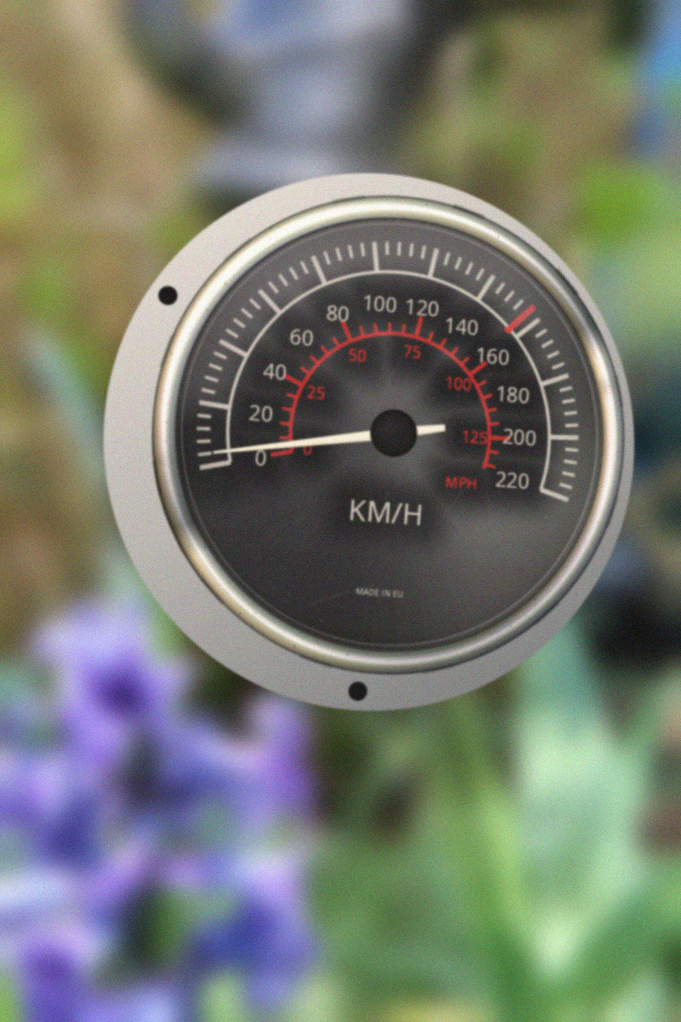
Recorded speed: km/h 4
